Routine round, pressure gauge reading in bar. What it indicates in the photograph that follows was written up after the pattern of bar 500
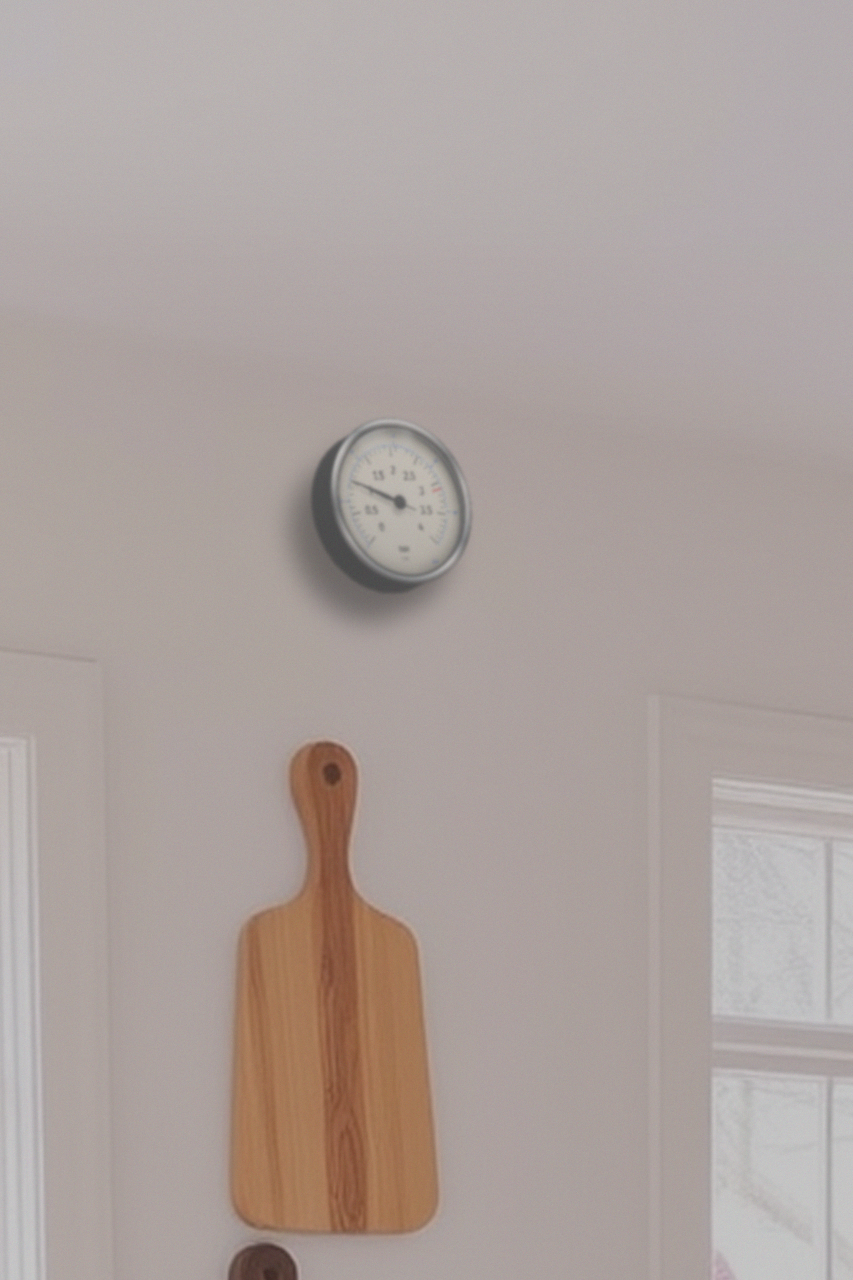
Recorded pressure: bar 1
